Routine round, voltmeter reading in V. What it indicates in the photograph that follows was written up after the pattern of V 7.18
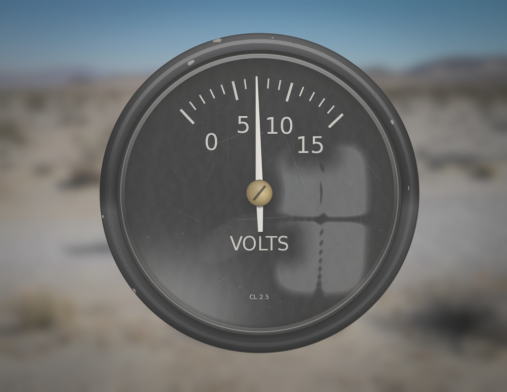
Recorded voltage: V 7
